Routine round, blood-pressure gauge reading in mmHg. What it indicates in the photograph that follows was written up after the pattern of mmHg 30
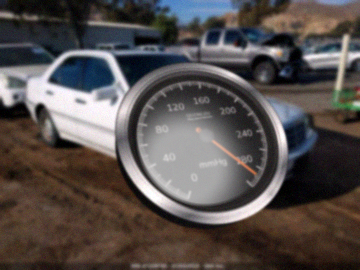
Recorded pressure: mmHg 290
